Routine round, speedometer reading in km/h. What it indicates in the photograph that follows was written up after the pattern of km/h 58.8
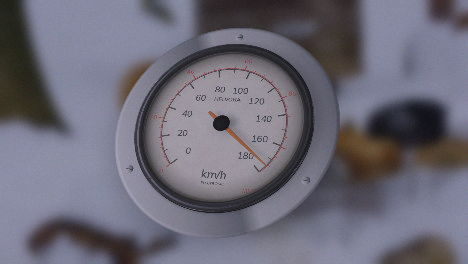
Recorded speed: km/h 175
